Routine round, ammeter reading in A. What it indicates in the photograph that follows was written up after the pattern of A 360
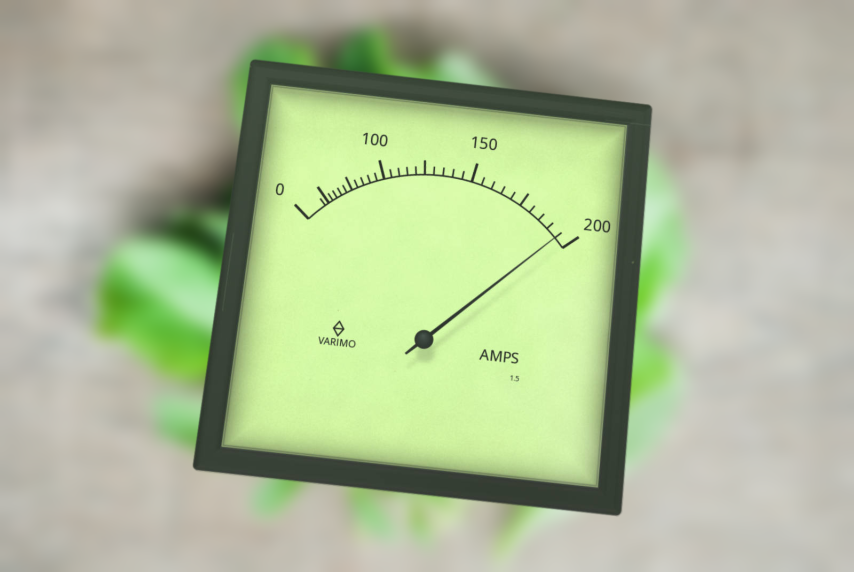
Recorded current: A 195
